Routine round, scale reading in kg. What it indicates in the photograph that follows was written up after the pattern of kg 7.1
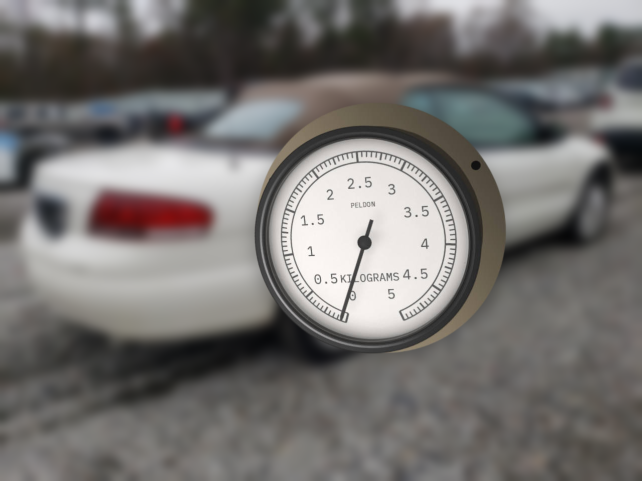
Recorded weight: kg 0.05
